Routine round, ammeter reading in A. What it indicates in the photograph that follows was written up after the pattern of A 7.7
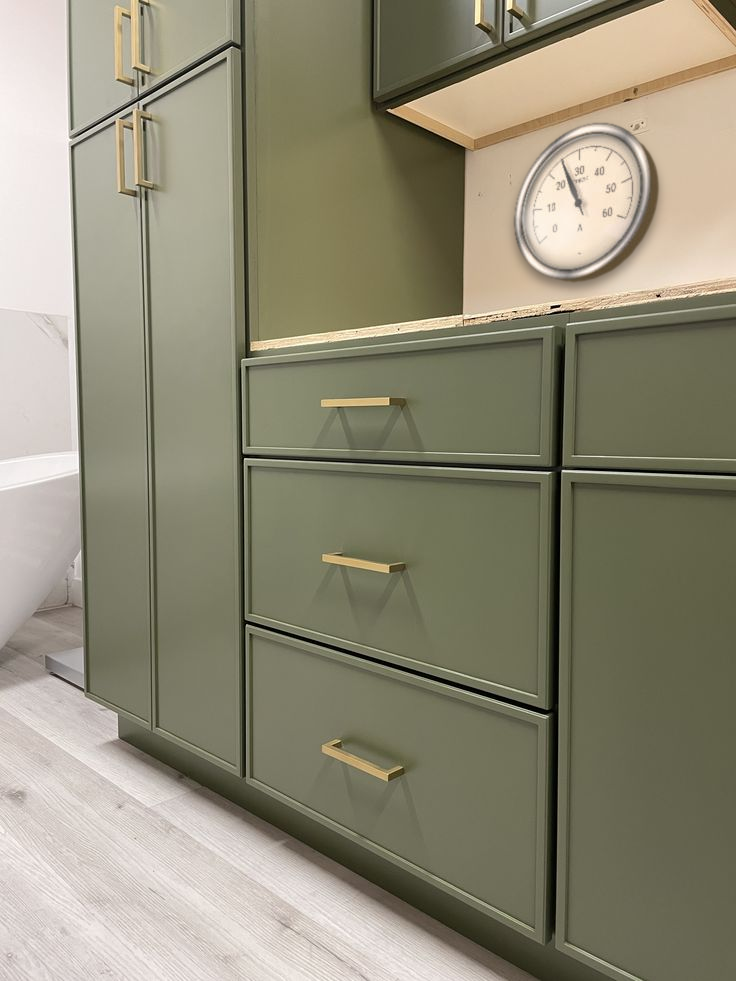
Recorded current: A 25
